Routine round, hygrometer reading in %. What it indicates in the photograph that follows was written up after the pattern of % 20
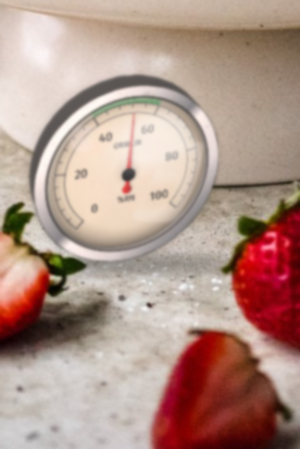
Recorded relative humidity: % 52
